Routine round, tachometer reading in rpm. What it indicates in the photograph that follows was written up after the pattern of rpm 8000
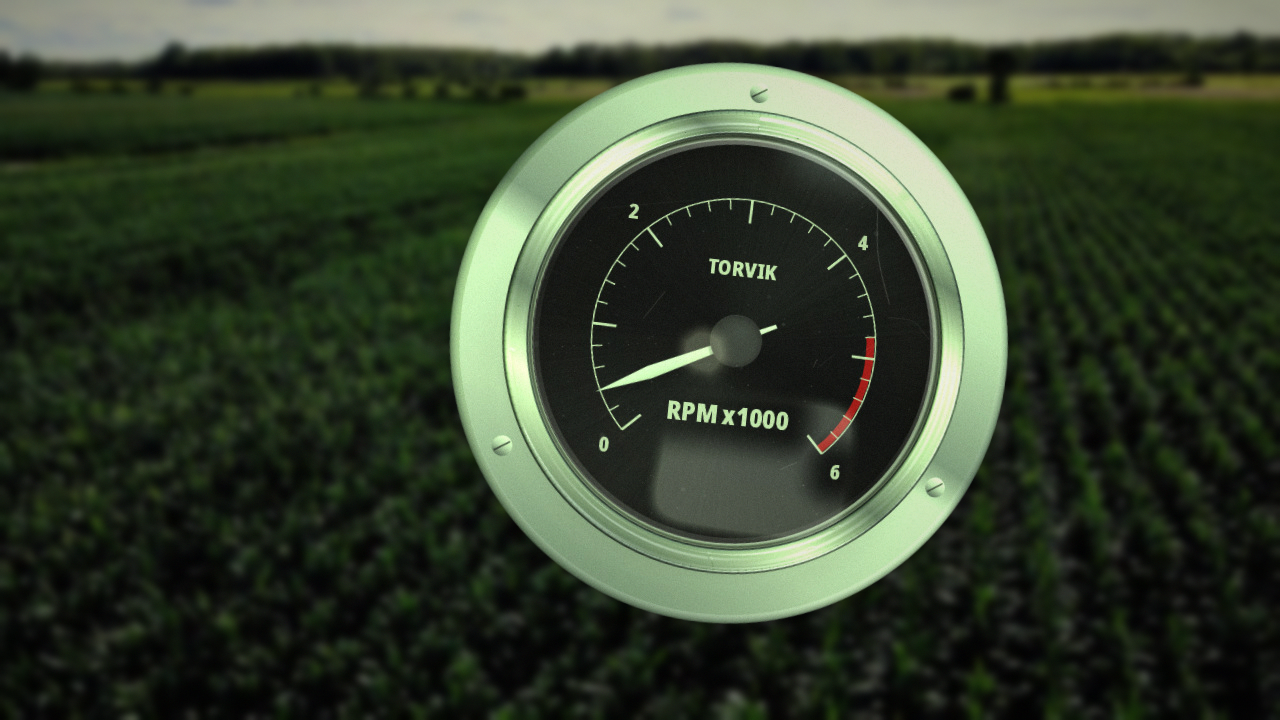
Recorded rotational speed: rpm 400
